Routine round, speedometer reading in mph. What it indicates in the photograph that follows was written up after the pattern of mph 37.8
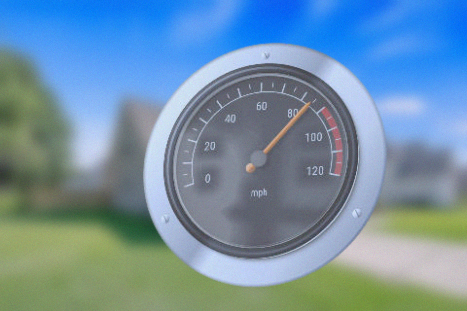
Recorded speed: mph 85
